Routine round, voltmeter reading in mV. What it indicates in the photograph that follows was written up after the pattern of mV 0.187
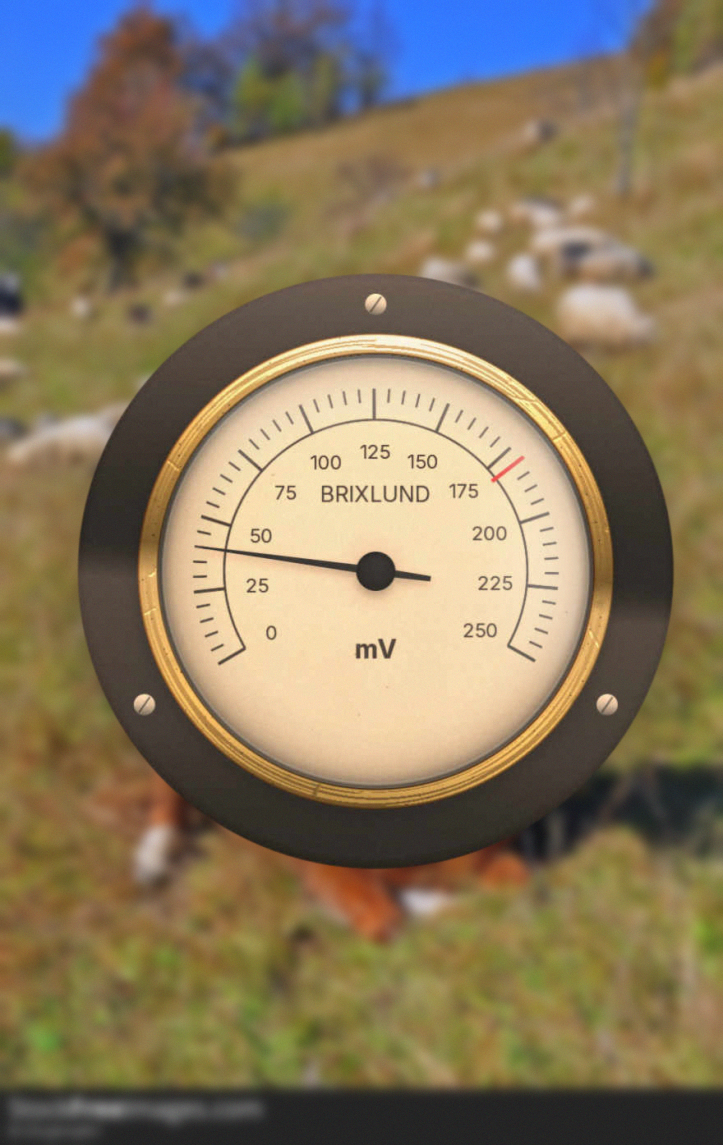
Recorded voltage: mV 40
